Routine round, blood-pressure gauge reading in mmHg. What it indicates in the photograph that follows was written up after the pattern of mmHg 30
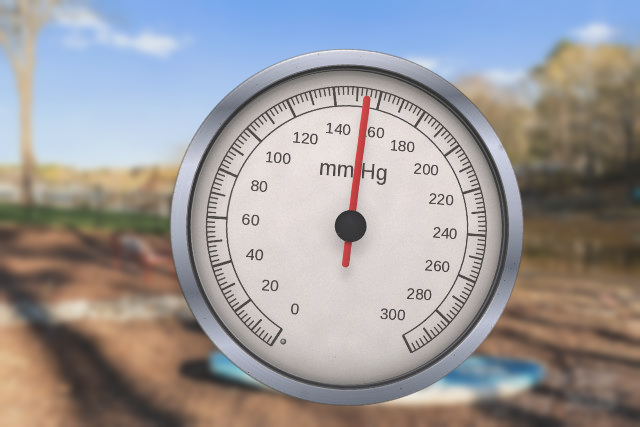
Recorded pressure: mmHg 154
